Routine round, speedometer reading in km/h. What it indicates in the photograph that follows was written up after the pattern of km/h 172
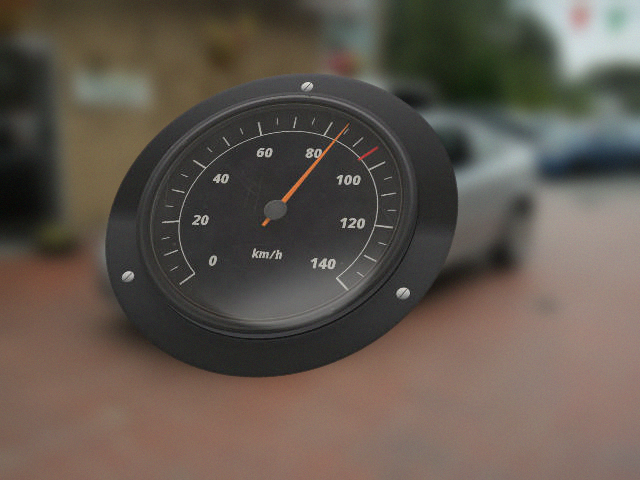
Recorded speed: km/h 85
